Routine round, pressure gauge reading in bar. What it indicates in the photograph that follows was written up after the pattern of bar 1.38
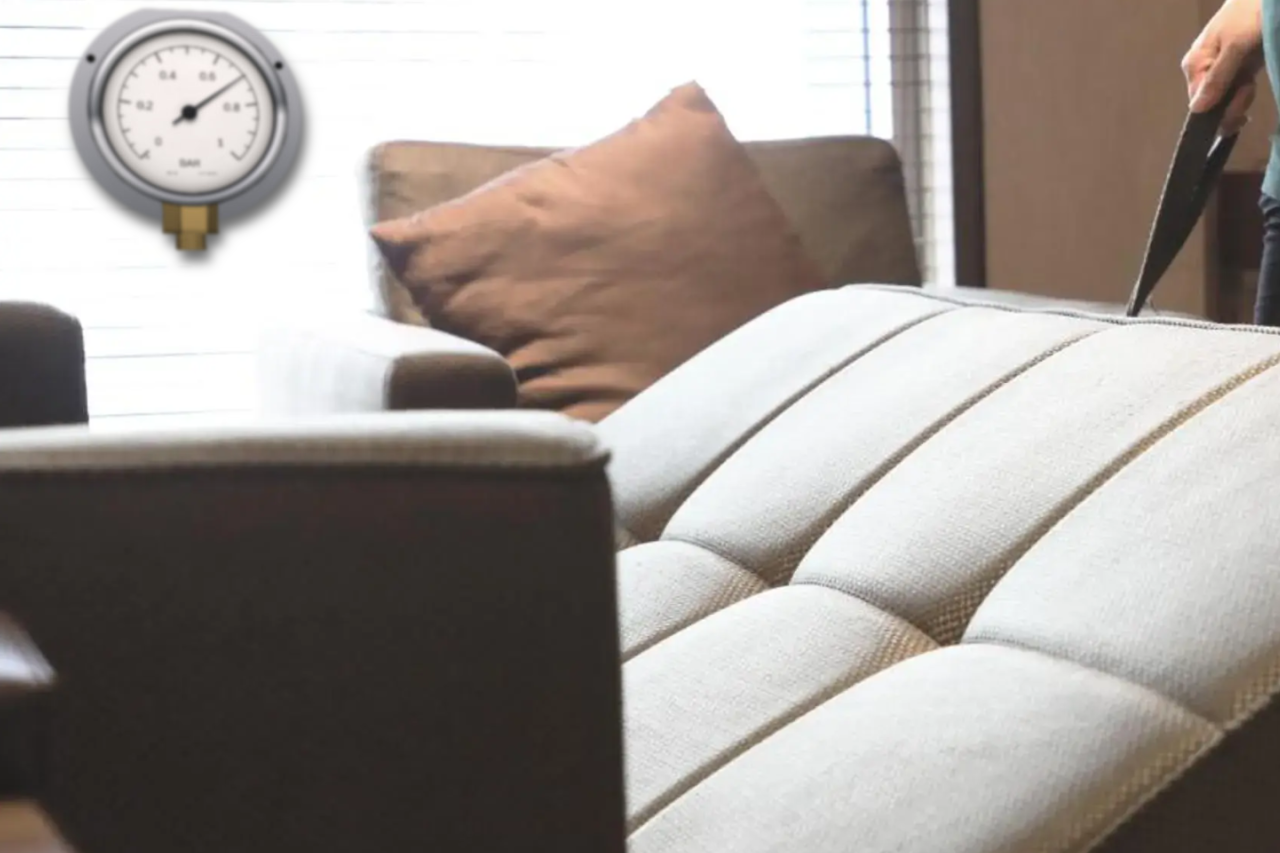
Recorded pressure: bar 0.7
